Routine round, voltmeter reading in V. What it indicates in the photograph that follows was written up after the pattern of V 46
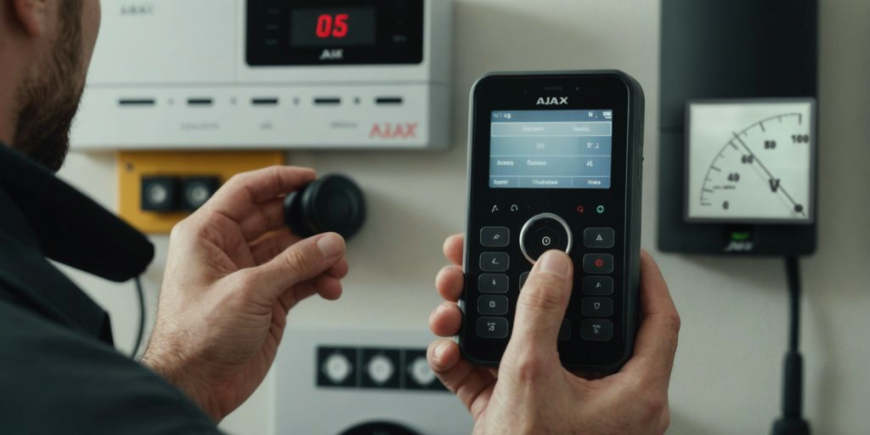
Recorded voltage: V 65
